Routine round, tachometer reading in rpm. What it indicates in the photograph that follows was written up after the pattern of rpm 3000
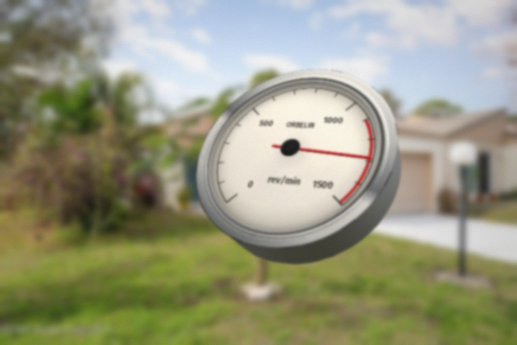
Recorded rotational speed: rpm 1300
